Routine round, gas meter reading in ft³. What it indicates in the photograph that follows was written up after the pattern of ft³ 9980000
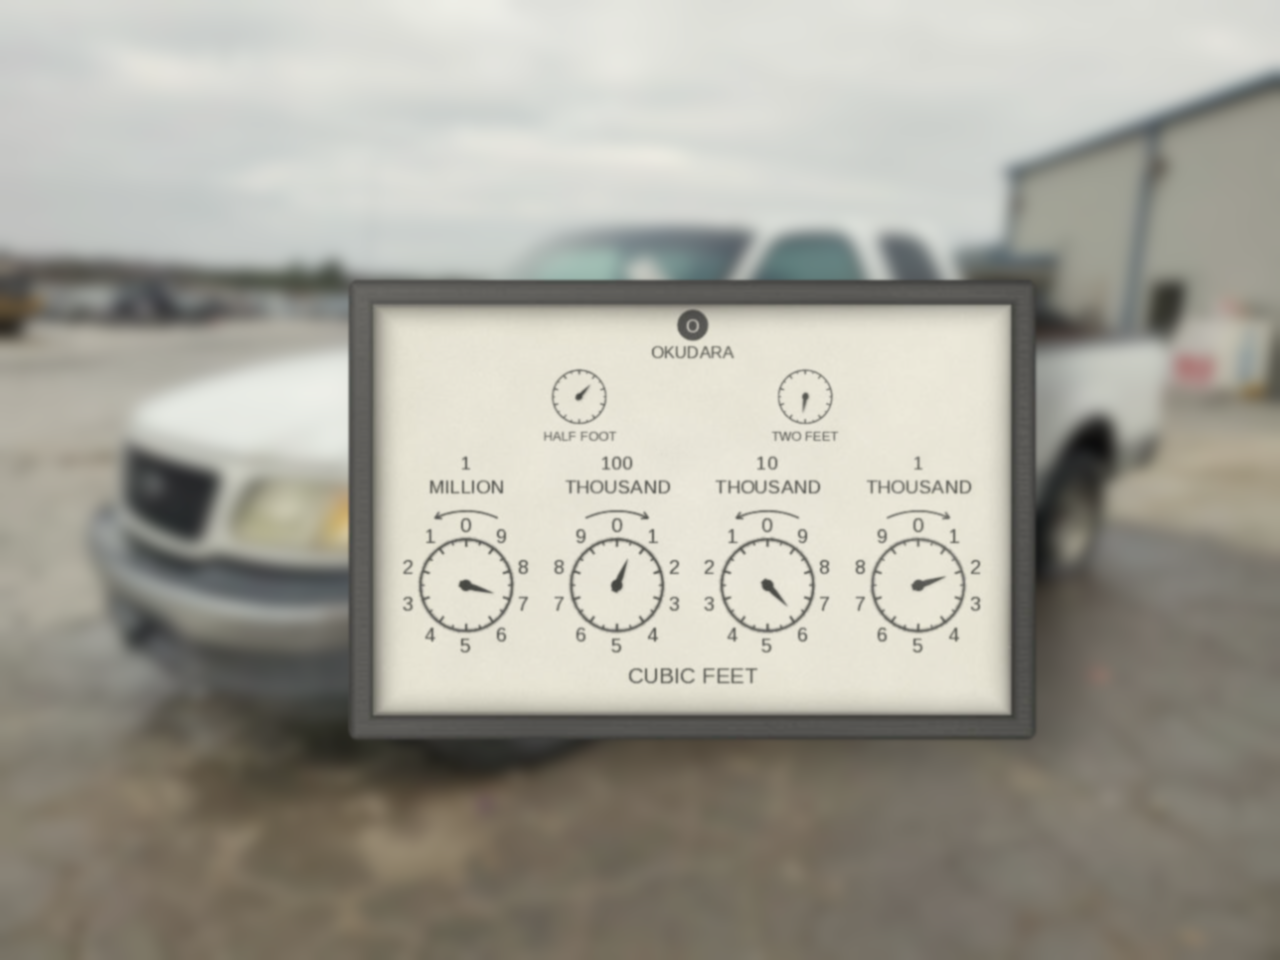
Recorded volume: ft³ 706200
